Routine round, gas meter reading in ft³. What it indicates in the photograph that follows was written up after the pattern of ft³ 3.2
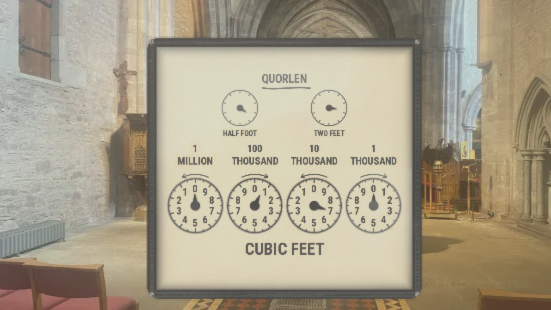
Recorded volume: ft³ 7000
